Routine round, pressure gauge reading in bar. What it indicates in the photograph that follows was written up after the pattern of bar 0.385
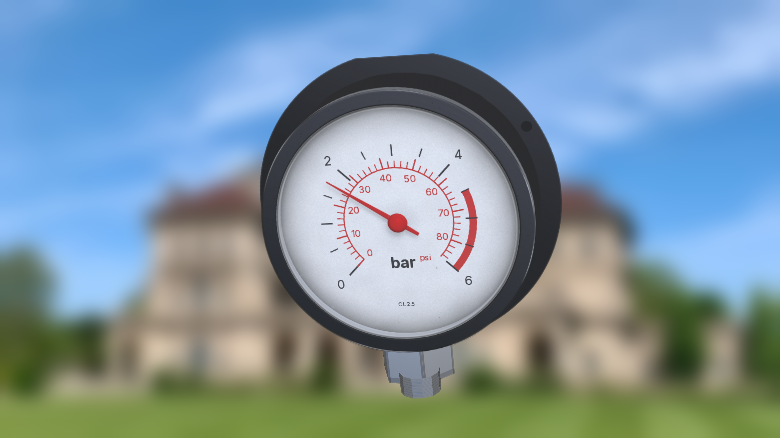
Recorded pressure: bar 1.75
